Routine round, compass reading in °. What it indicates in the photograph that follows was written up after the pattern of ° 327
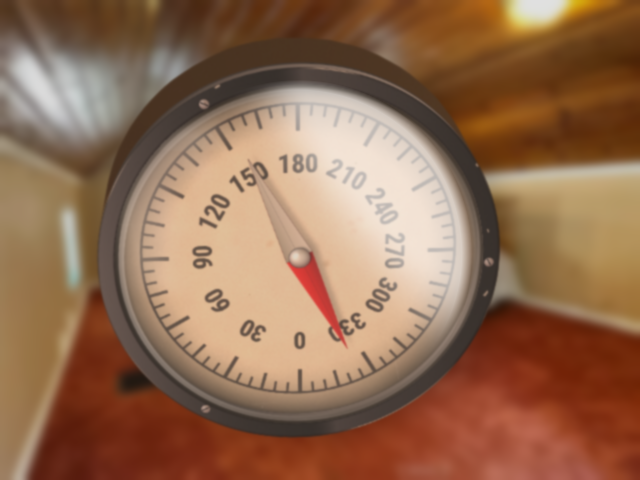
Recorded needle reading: ° 335
